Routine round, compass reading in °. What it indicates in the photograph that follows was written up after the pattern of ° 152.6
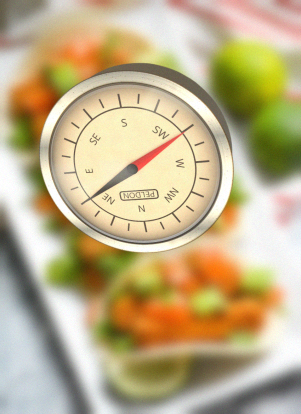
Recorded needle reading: ° 240
